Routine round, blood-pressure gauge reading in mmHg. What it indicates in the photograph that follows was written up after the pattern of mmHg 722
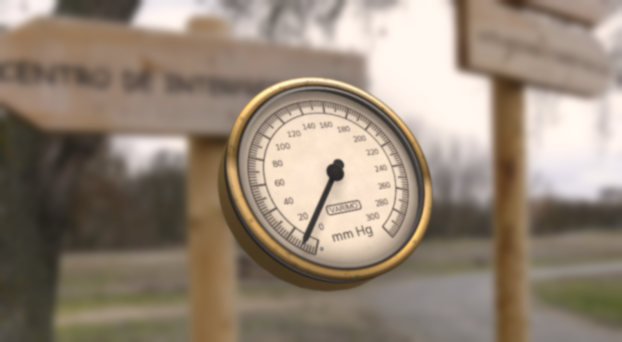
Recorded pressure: mmHg 10
